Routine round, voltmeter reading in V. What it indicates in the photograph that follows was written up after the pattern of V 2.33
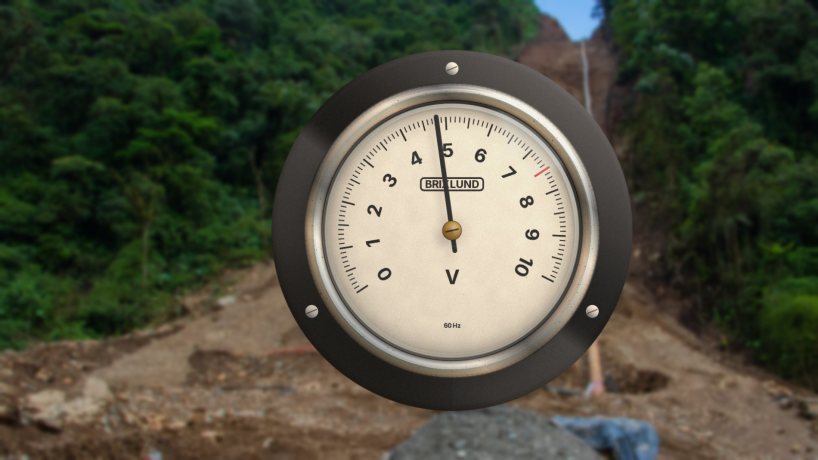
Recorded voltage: V 4.8
